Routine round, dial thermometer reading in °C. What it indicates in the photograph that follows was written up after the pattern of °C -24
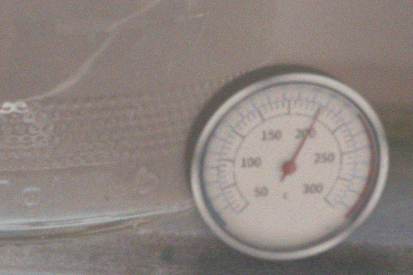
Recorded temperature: °C 200
